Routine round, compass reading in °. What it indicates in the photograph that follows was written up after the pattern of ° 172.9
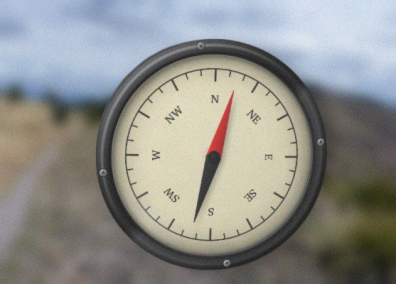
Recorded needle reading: ° 15
